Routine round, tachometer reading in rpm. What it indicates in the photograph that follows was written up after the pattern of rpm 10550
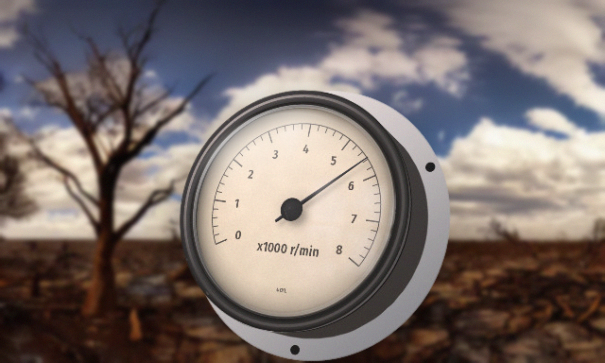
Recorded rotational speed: rpm 5600
